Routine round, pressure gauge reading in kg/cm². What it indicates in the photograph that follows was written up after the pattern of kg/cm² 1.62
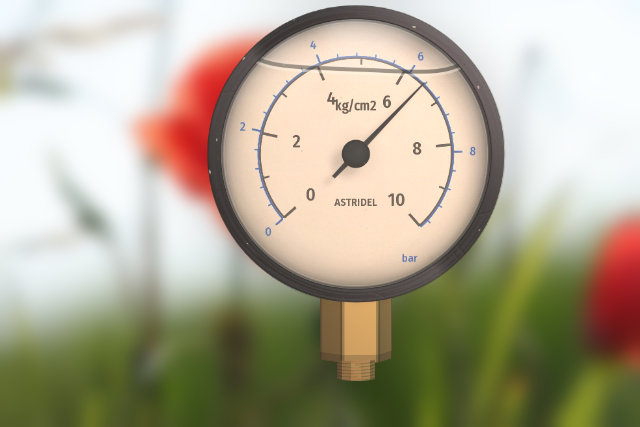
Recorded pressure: kg/cm² 6.5
